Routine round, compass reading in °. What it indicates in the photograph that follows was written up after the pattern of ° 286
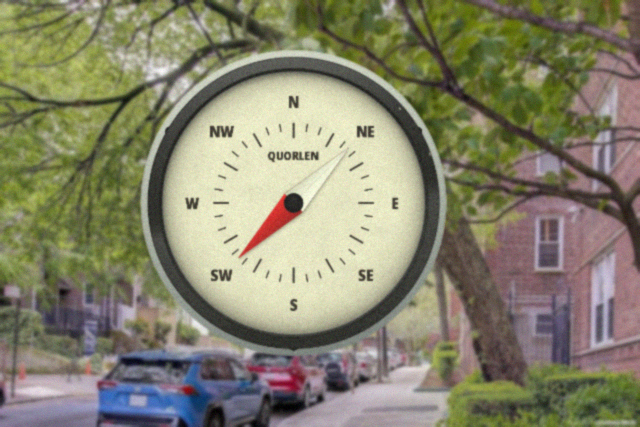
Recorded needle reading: ° 225
